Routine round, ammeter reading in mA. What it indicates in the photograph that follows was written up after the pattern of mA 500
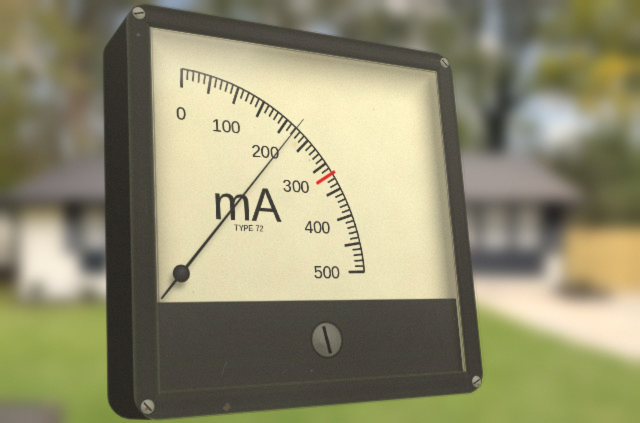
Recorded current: mA 220
